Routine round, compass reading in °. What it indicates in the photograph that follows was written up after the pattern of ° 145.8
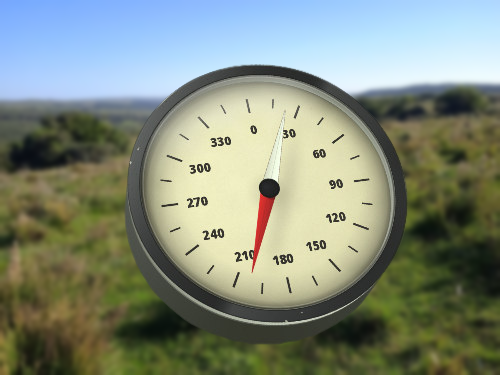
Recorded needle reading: ° 202.5
